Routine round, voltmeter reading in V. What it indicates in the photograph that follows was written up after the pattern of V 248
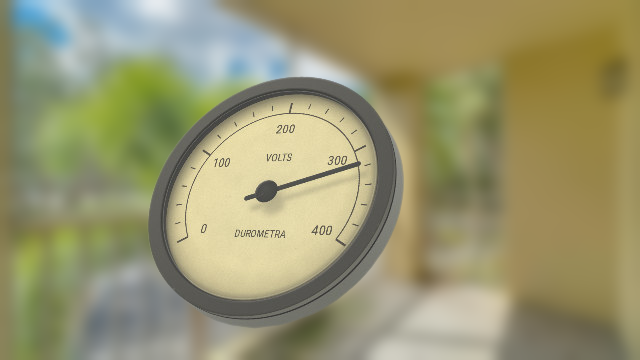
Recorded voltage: V 320
